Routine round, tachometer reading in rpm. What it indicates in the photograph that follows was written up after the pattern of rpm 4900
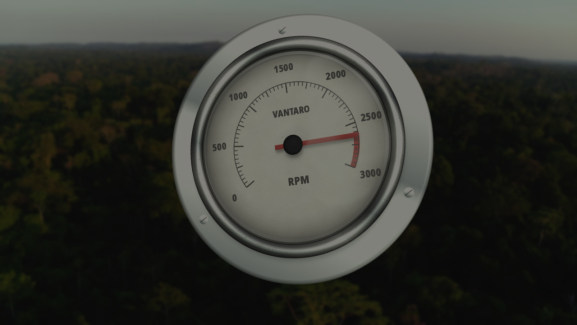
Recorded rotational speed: rpm 2650
